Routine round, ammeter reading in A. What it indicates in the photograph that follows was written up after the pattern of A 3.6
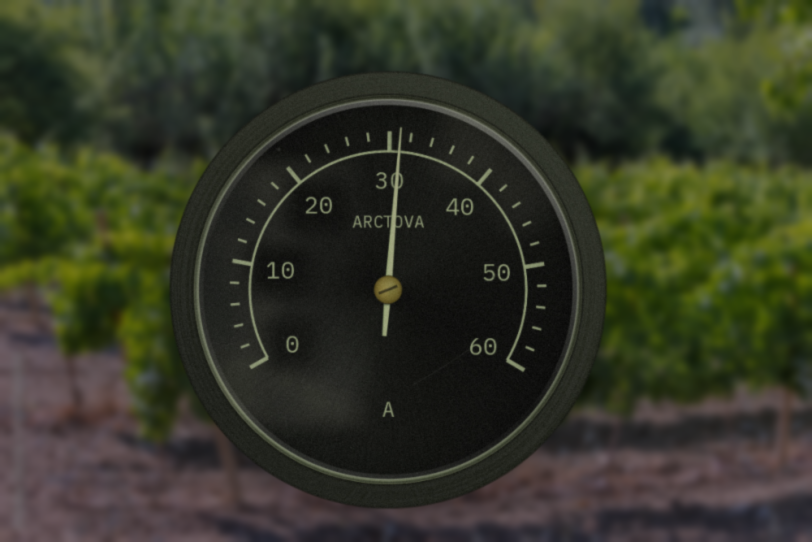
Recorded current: A 31
